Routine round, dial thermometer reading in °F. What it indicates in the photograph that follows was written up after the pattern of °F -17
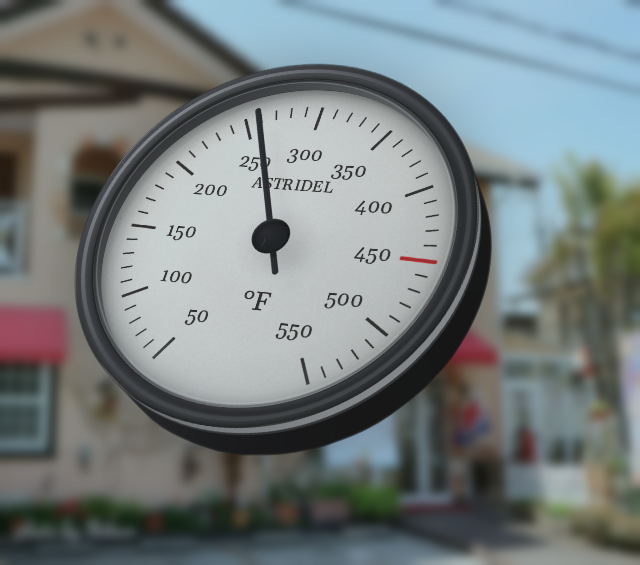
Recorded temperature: °F 260
